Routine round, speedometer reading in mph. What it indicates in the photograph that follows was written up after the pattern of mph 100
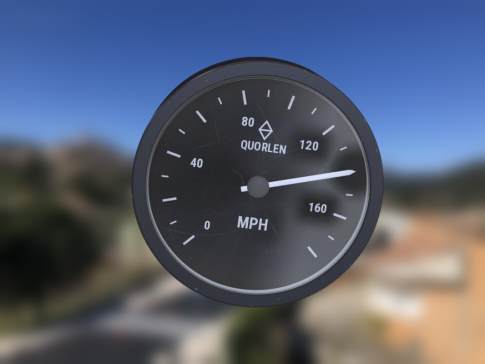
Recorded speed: mph 140
